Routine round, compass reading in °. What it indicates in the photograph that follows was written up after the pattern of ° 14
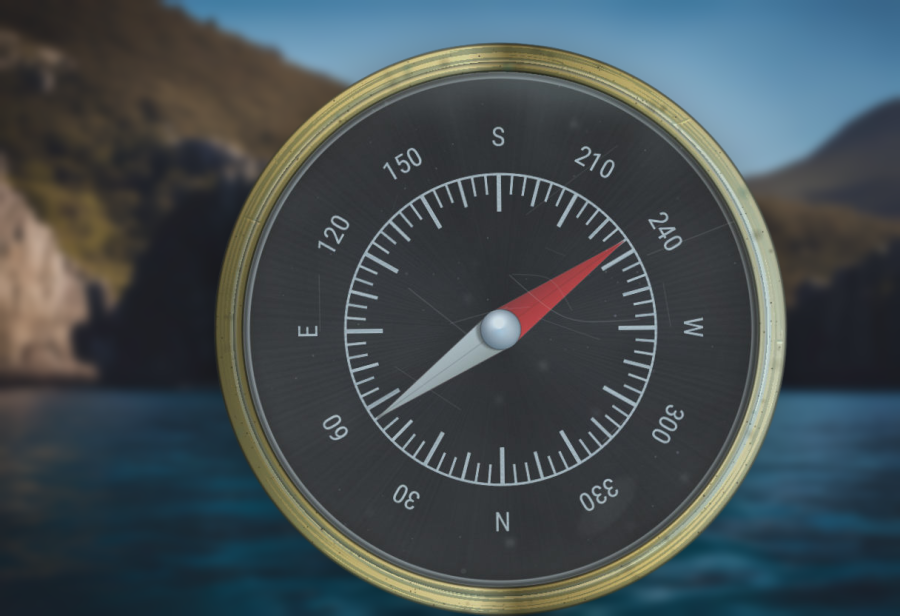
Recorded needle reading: ° 235
